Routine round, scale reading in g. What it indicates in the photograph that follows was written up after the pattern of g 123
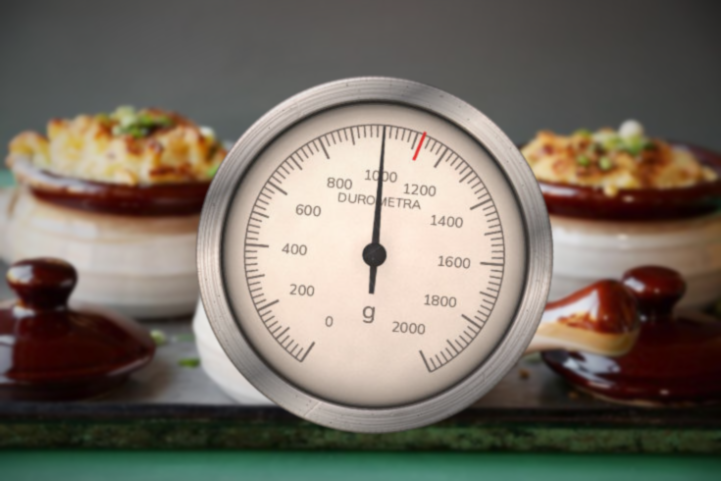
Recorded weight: g 1000
